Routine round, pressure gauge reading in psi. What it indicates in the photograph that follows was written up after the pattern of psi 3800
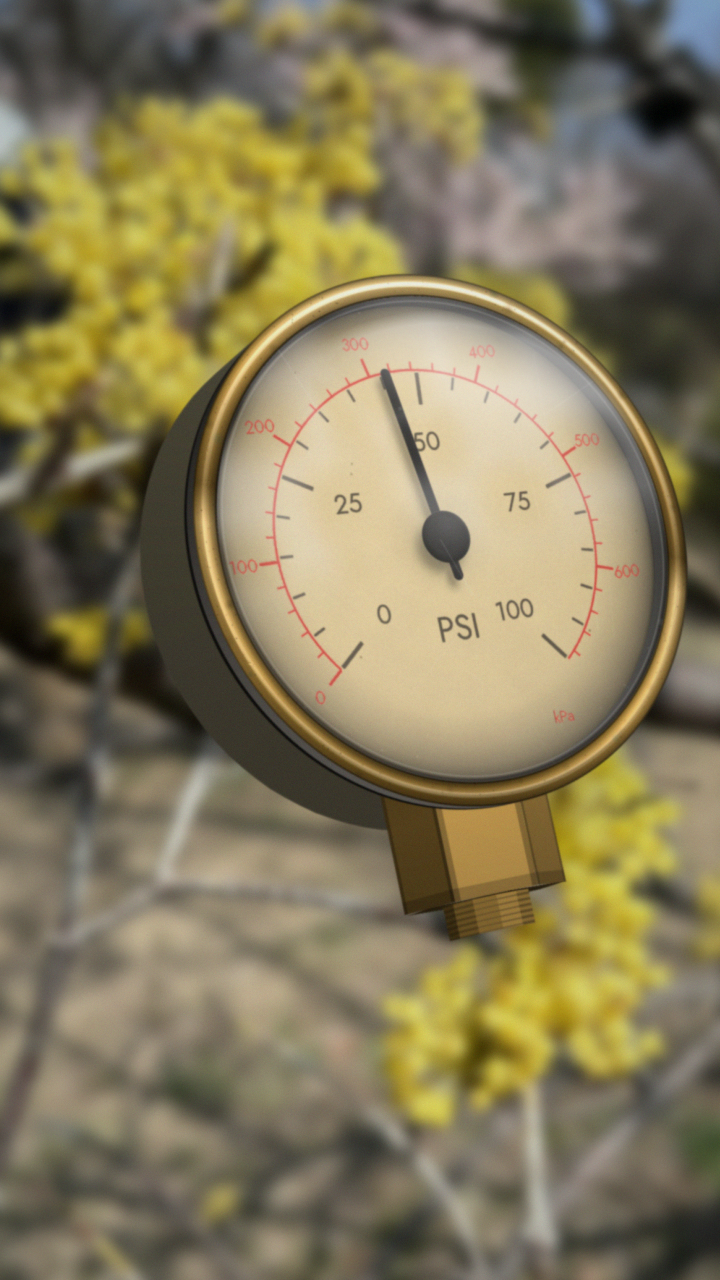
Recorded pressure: psi 45
